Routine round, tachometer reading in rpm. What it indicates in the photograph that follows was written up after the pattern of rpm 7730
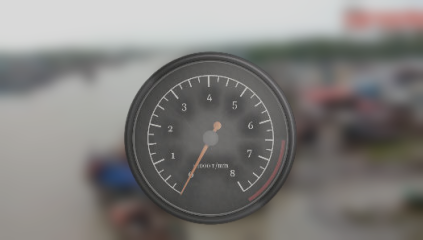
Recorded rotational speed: rpm 0
